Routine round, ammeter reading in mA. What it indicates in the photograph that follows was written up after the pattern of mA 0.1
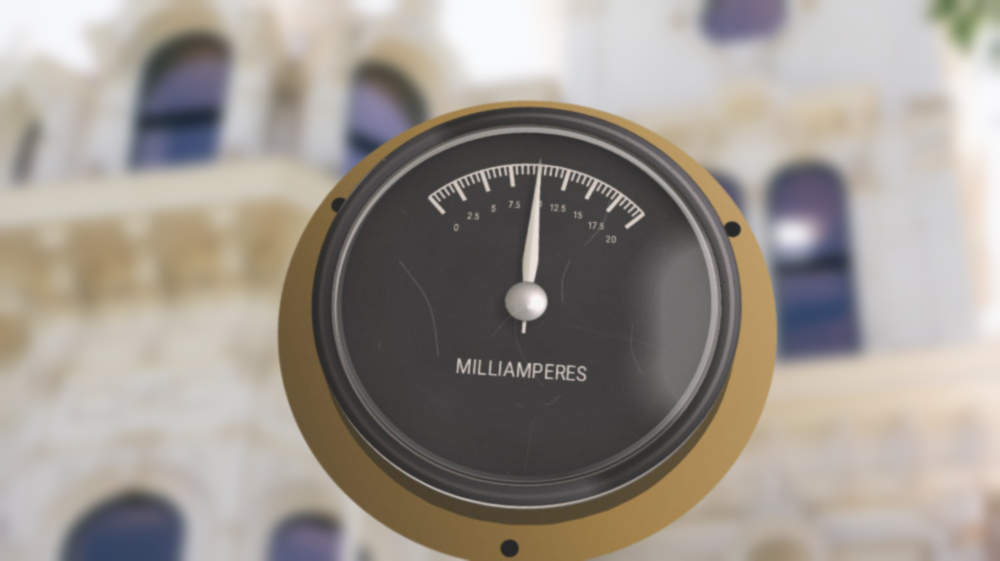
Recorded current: mA 10
